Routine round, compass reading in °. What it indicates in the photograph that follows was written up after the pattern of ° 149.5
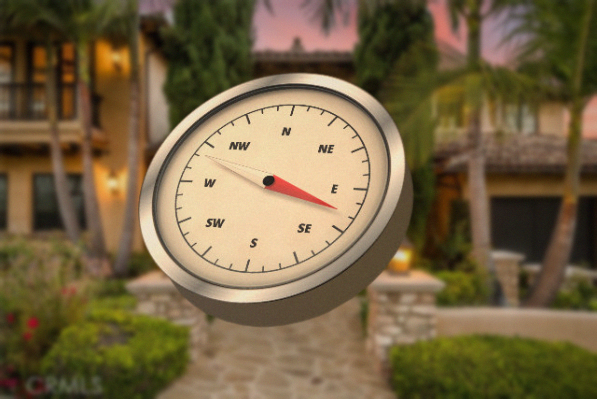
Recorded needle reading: ° 110
